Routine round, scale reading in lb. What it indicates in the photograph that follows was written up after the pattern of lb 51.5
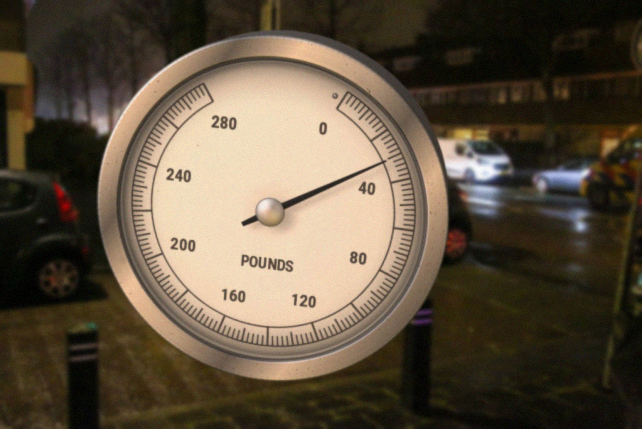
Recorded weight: lb 30
